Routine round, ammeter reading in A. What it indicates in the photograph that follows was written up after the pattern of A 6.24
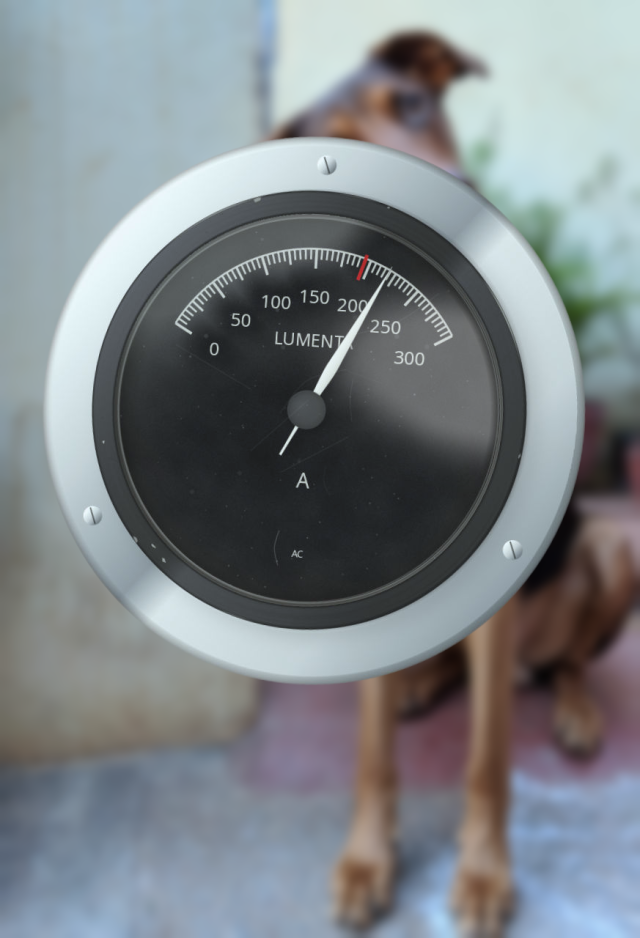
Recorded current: A 220
